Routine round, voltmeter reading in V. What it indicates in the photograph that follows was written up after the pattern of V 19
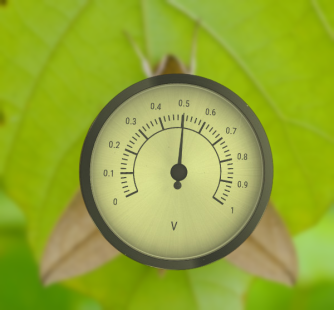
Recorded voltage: V 0.5
